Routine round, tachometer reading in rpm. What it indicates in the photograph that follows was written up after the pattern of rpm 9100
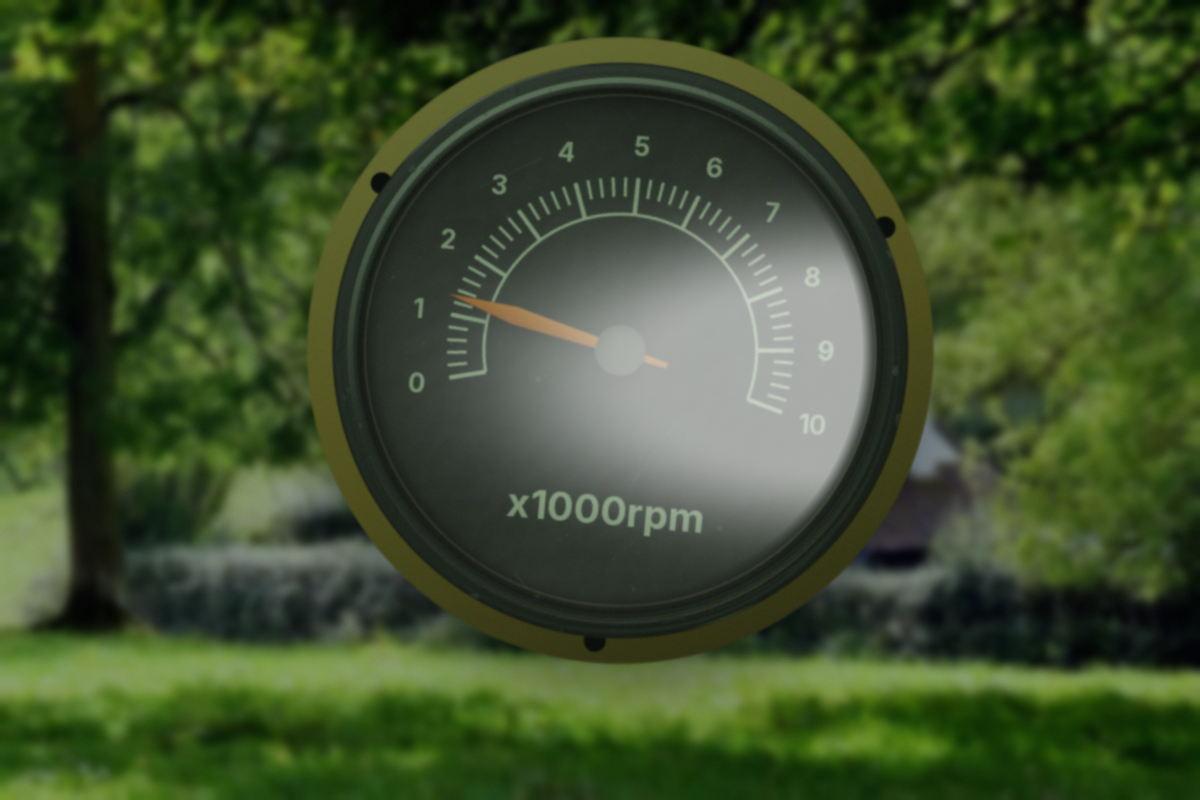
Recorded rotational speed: rpm 1300
